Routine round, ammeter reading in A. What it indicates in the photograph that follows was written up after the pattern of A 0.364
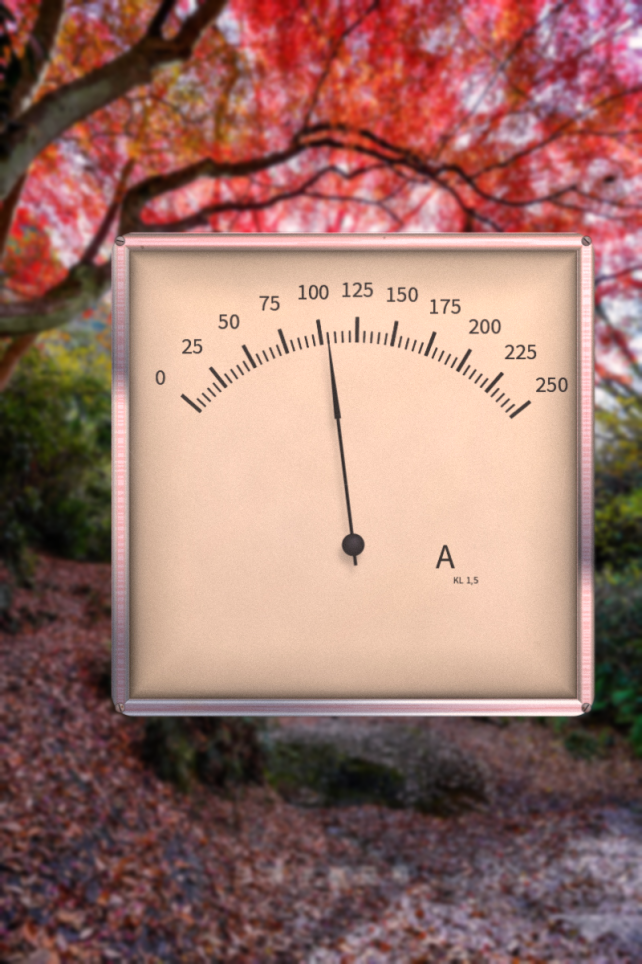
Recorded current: A 105
